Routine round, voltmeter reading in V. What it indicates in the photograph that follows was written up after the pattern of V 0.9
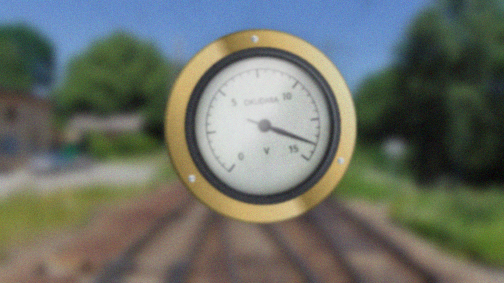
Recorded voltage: V 14
